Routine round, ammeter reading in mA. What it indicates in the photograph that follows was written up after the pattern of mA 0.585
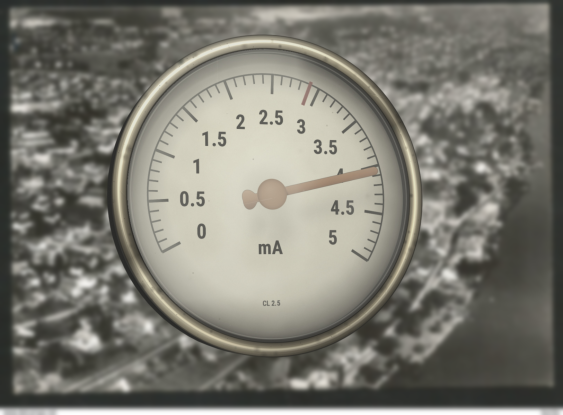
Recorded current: mA 4.05
